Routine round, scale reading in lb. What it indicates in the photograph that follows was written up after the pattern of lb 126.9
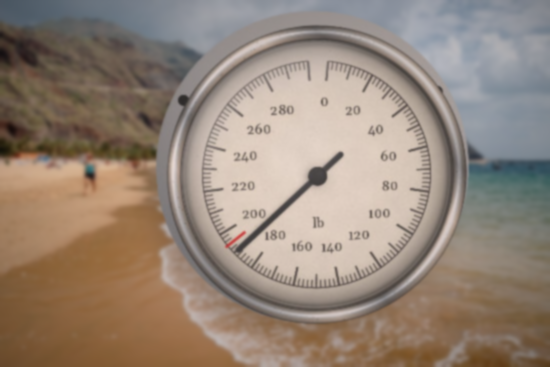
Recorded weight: lb 190
